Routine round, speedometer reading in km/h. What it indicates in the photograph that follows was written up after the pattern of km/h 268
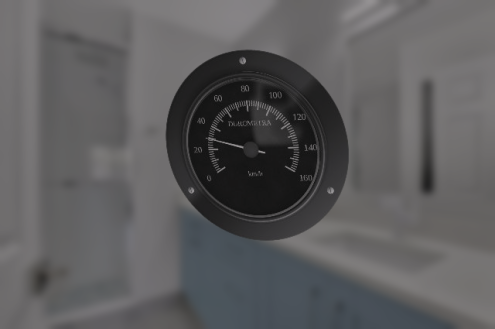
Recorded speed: km/h 30
